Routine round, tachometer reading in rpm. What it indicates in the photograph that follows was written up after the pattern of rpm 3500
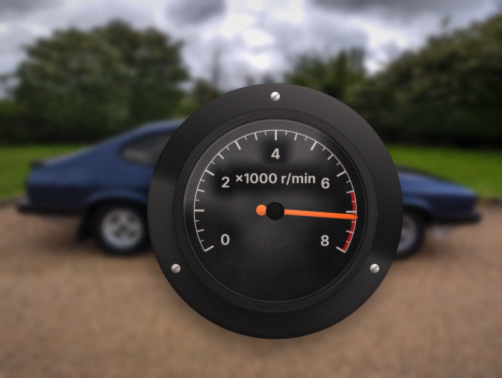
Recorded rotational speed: rpm 7125
